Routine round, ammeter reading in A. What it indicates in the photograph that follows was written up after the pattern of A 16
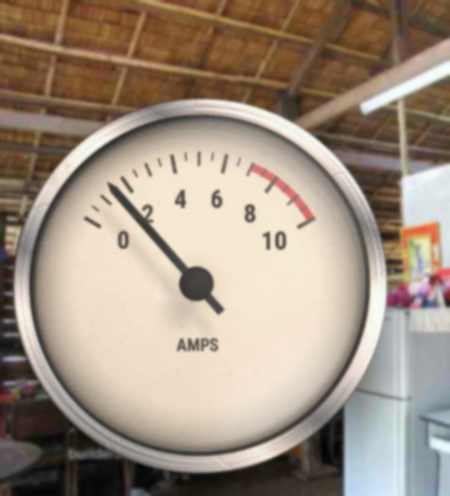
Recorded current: A 1.5
